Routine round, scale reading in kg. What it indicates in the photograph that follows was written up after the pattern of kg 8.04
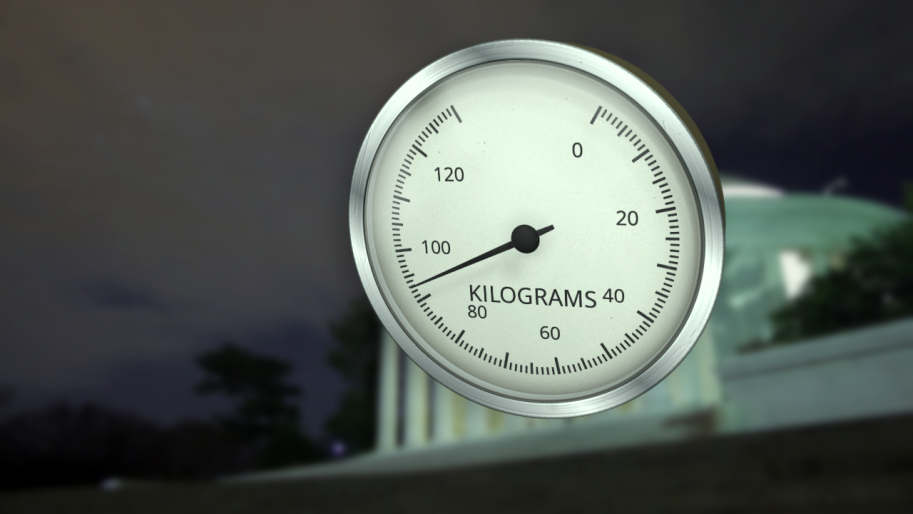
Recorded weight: kg 93
